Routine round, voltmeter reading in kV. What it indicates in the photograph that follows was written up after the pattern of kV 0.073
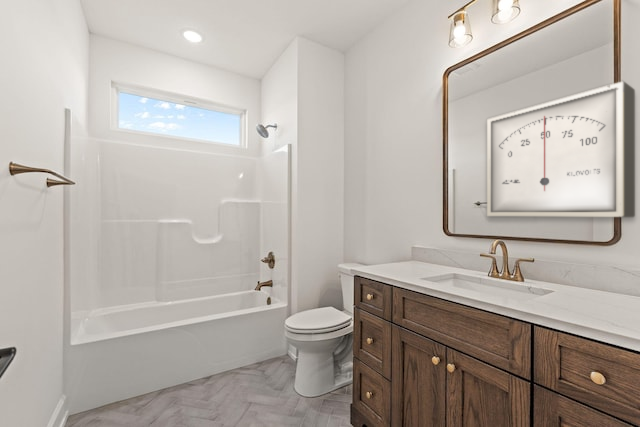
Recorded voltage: kV 50
